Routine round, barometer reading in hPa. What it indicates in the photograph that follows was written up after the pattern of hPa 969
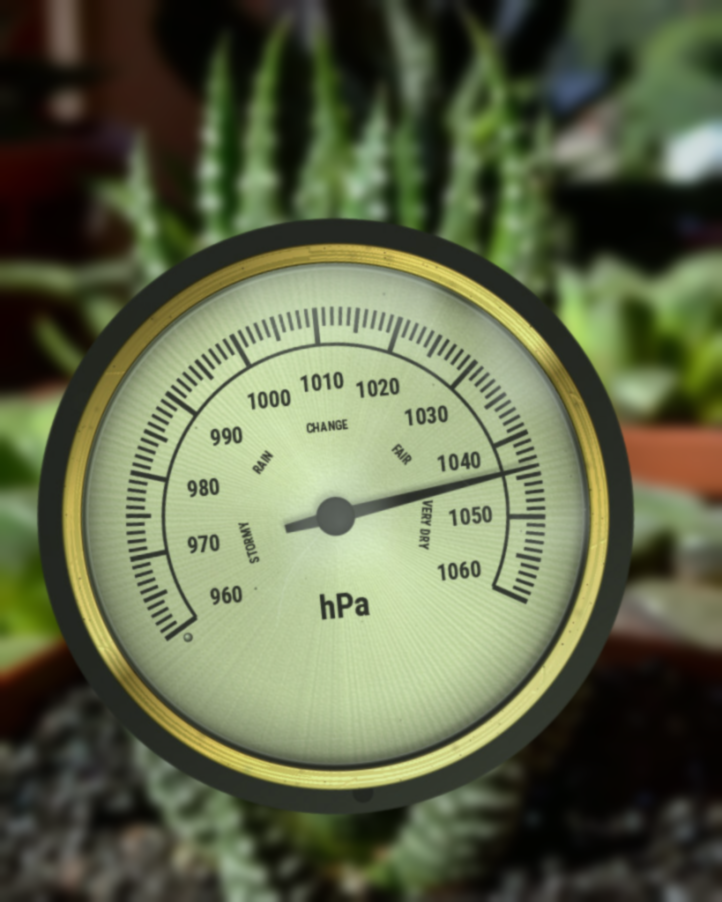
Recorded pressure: hPa 1044
